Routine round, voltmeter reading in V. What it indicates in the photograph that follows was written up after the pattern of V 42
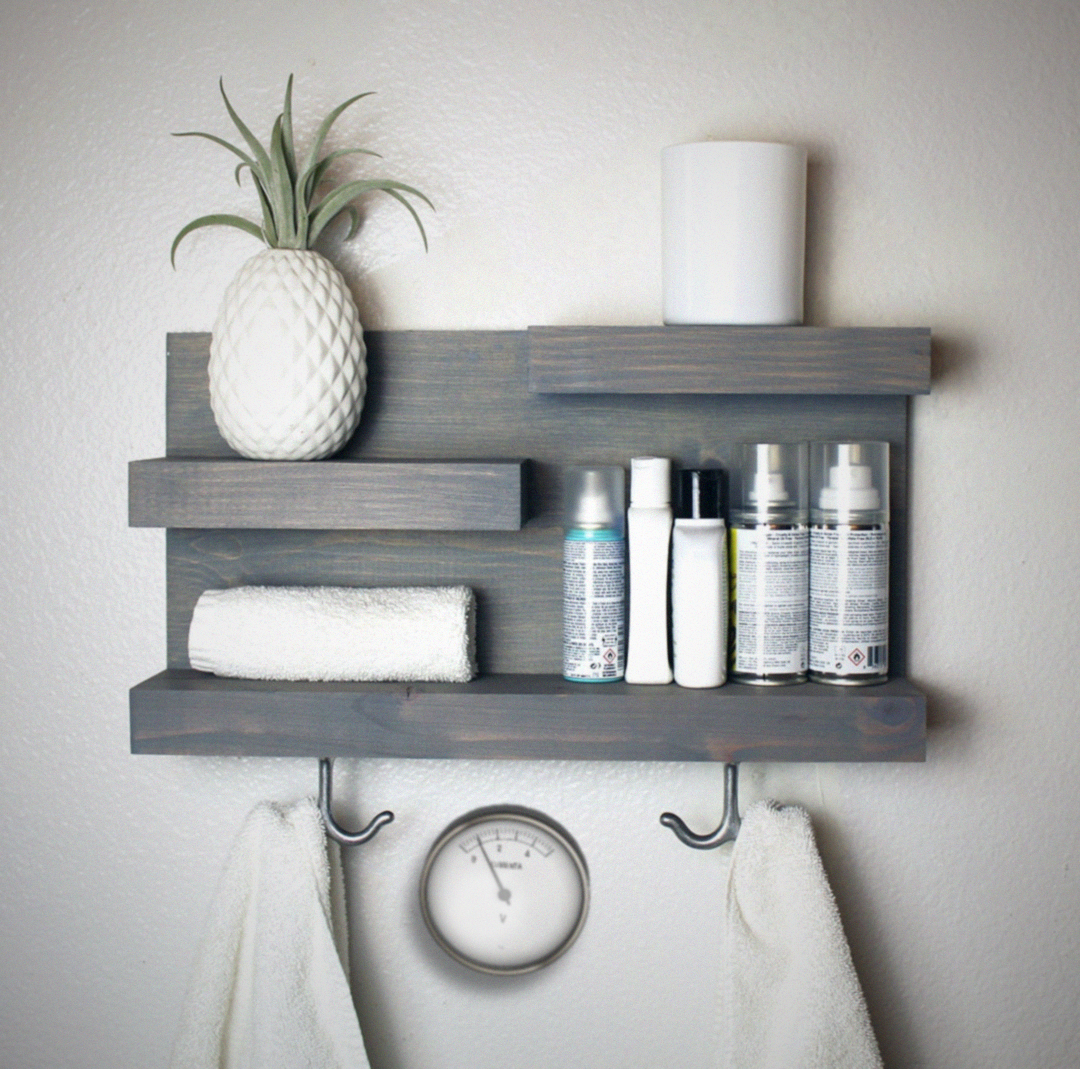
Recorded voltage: V 1
